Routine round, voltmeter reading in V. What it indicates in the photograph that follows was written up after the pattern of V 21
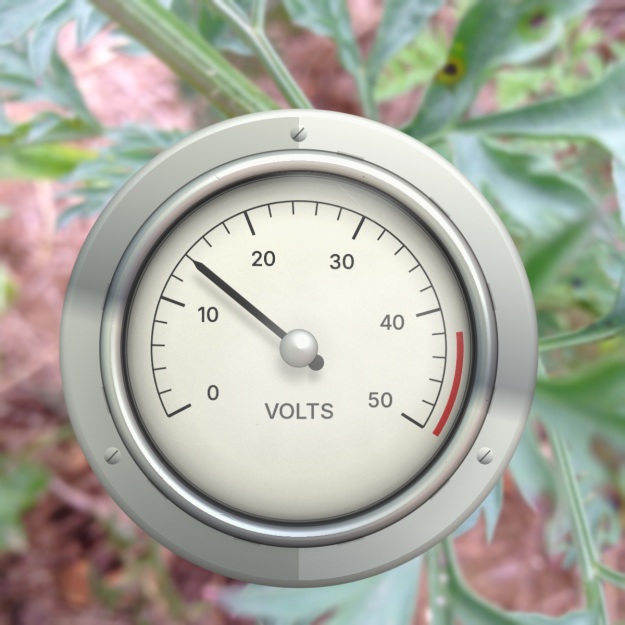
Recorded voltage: V 14
